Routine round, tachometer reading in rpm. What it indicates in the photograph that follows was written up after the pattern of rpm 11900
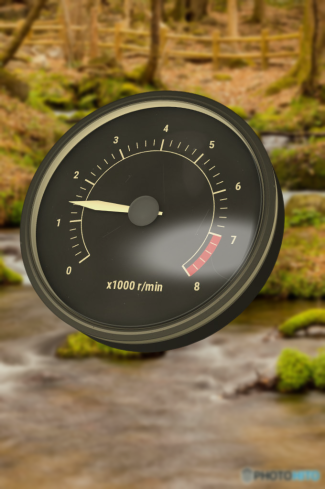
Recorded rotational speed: rpm 1400
